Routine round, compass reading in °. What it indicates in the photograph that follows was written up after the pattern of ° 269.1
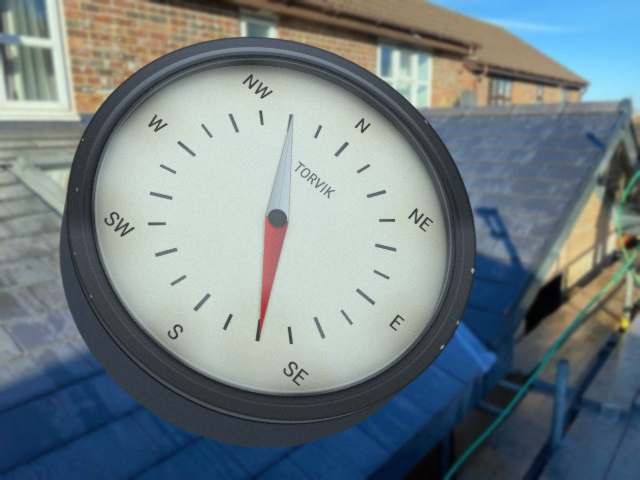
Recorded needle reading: ° 150
